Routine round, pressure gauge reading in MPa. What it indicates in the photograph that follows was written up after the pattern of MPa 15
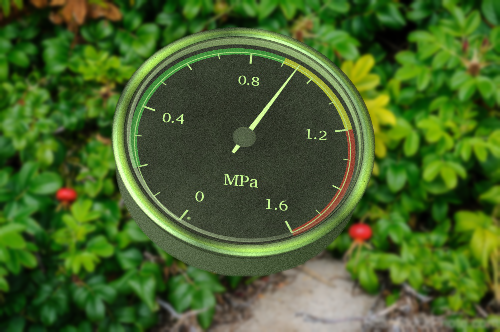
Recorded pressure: MPa 0.95
